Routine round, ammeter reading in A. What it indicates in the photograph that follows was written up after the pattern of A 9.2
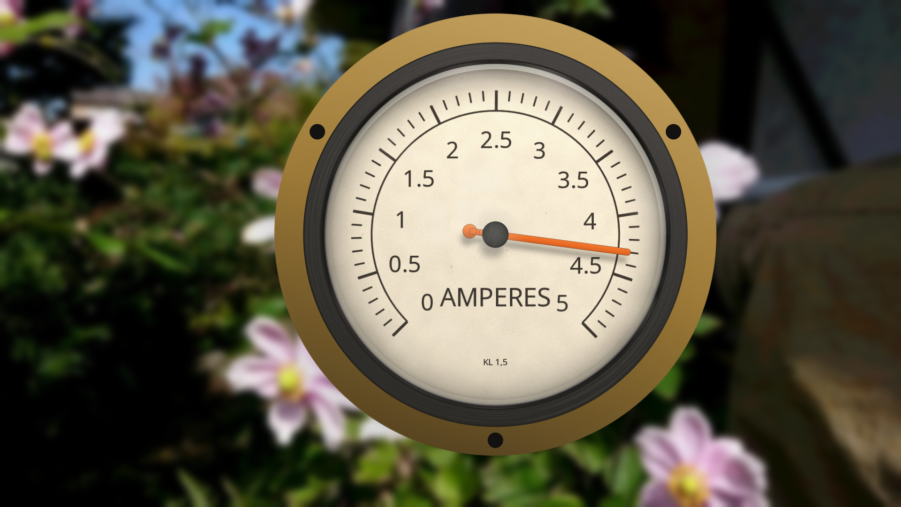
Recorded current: A 4.3
